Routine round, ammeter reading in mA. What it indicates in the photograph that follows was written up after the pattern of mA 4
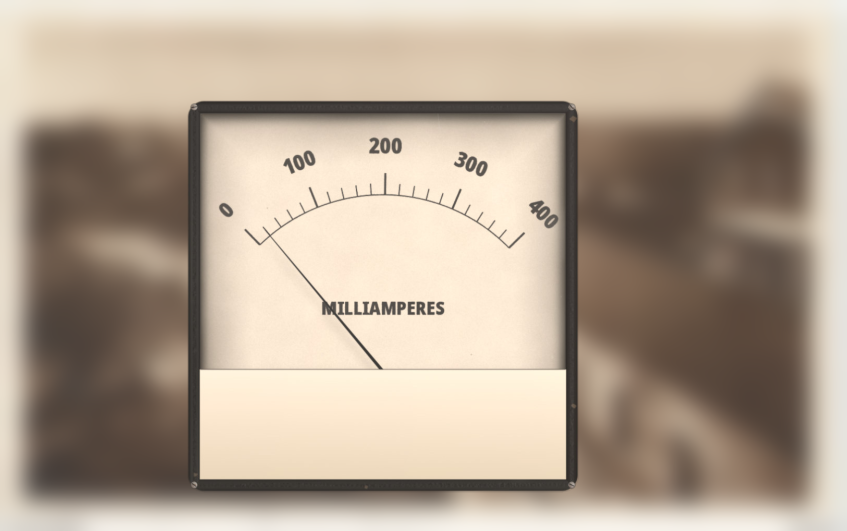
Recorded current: mA 20
